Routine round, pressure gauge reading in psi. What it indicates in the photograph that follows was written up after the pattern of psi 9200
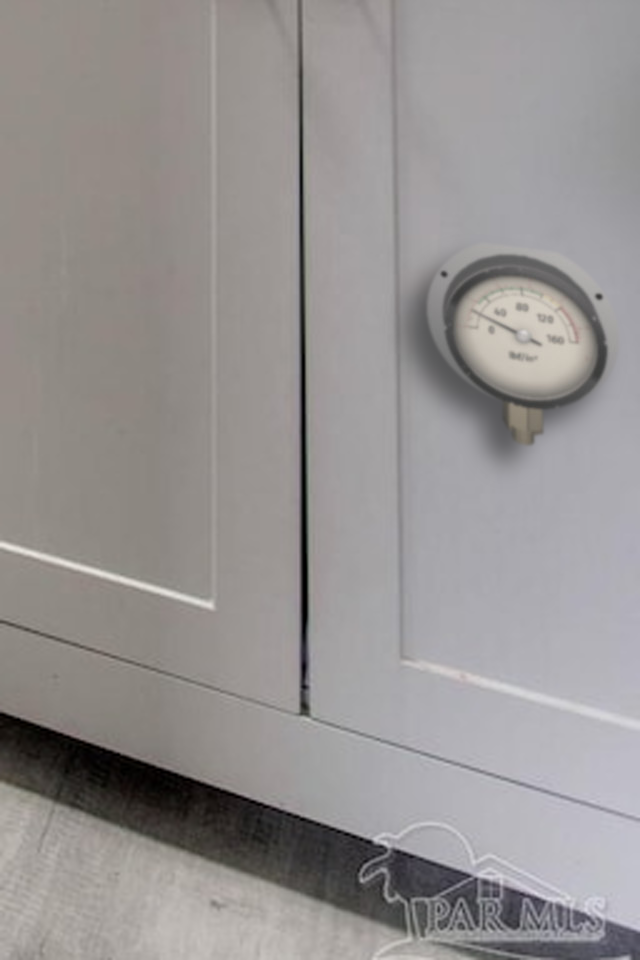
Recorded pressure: psi 20
